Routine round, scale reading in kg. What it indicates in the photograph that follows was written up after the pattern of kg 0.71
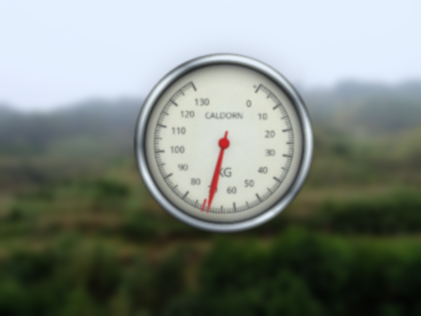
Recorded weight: kg 70
